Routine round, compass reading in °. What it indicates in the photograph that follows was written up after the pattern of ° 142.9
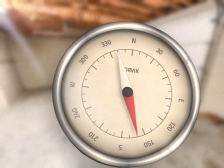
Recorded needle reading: ° 160
